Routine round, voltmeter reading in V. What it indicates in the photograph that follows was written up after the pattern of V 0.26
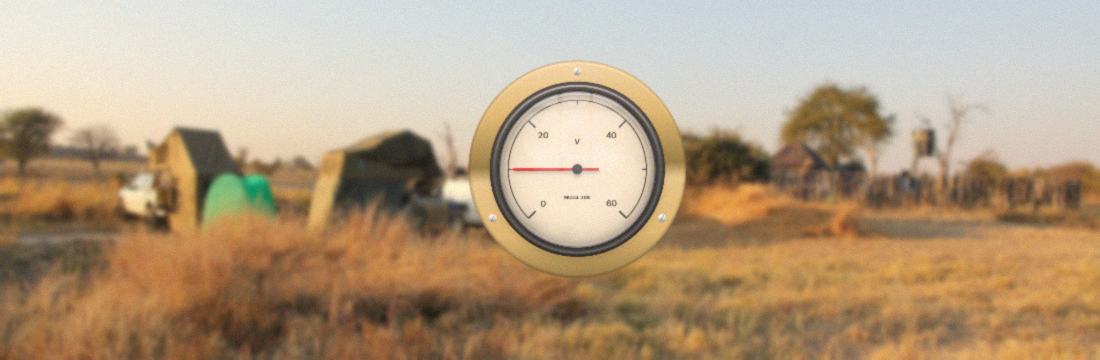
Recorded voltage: V 10
